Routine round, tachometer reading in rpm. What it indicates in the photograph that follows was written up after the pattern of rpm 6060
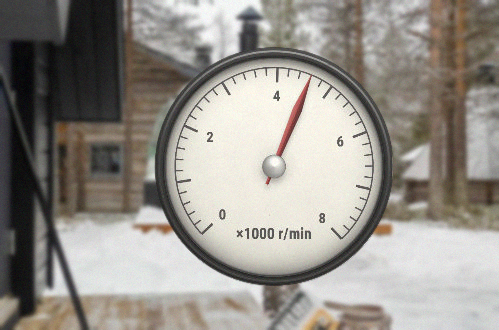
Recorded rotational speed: rpm 4600
